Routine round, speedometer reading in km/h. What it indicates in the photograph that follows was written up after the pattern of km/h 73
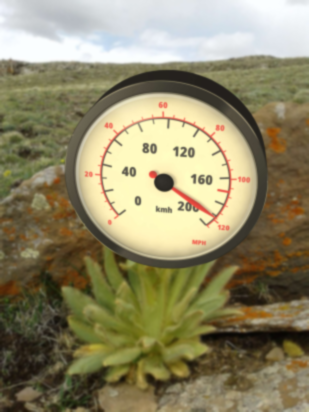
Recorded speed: km/h 190
